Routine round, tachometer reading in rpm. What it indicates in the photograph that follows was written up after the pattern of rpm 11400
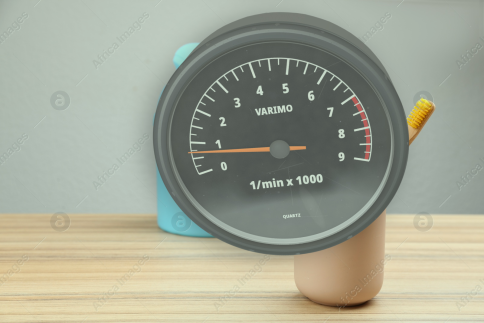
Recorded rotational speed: rpm 750
